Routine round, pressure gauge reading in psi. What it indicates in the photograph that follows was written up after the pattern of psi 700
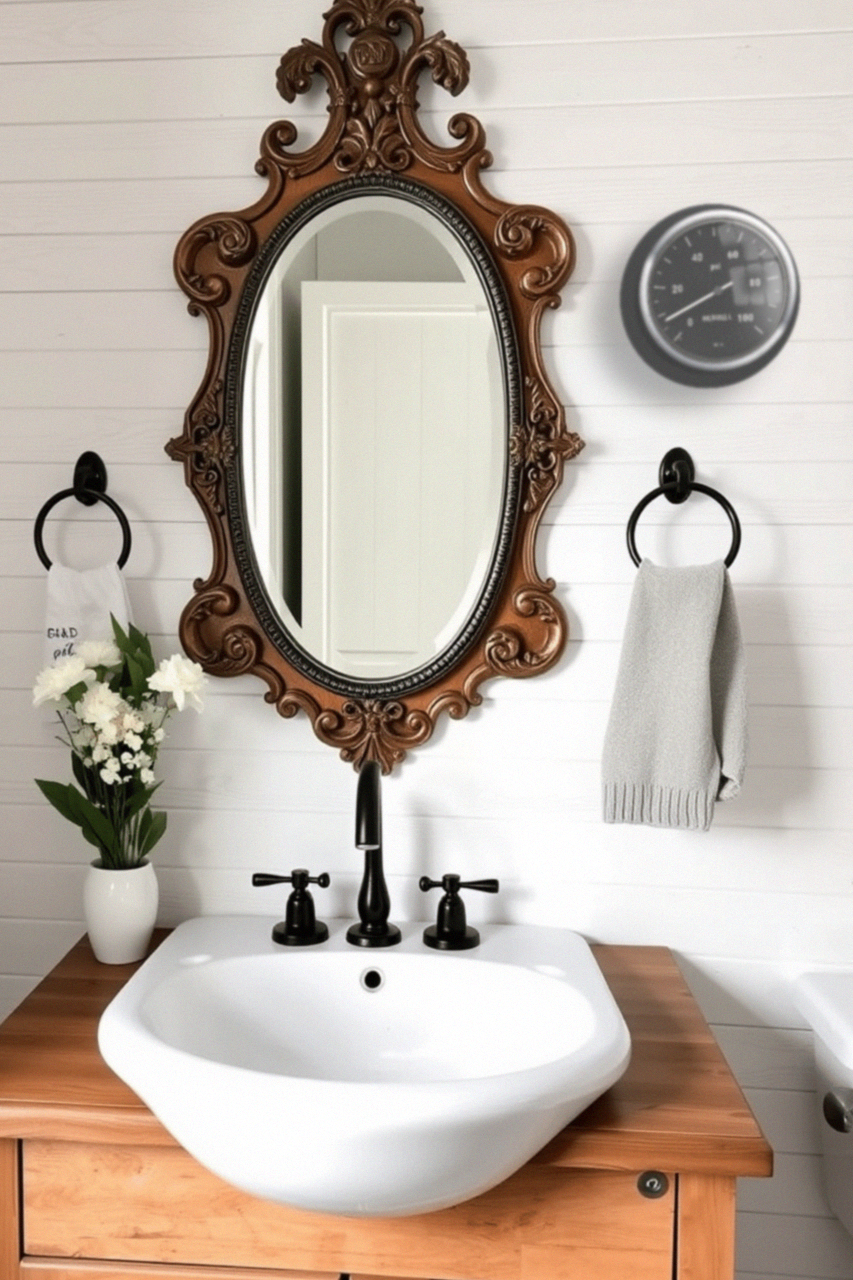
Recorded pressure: psi 7.5
